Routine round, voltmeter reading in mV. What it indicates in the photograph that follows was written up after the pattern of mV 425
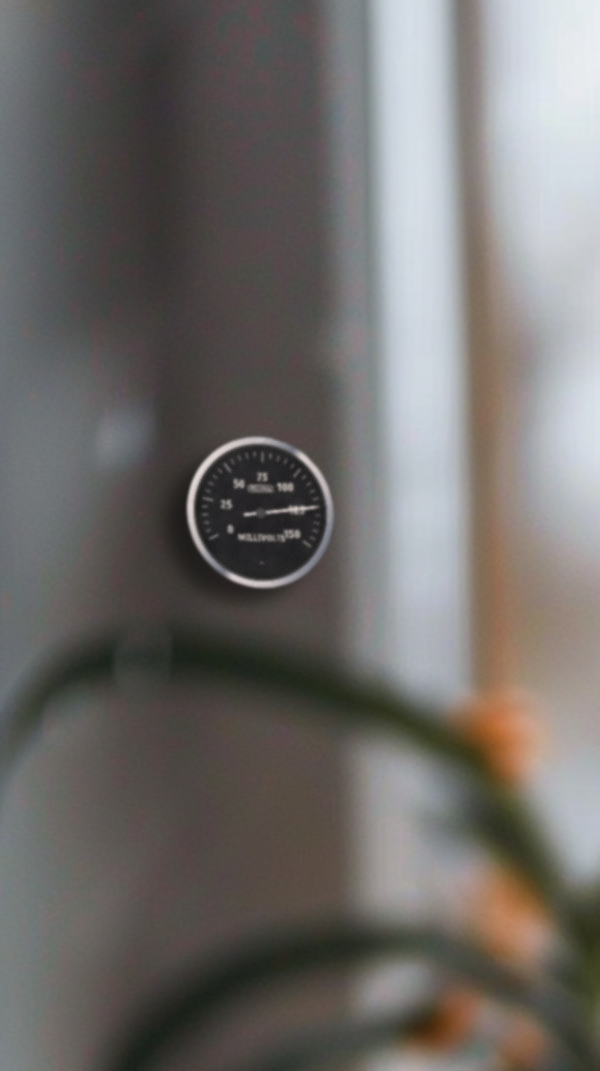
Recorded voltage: mV 125
